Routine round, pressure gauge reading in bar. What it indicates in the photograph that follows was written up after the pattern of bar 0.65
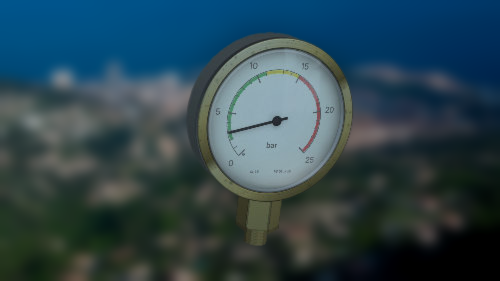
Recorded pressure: bar 3
